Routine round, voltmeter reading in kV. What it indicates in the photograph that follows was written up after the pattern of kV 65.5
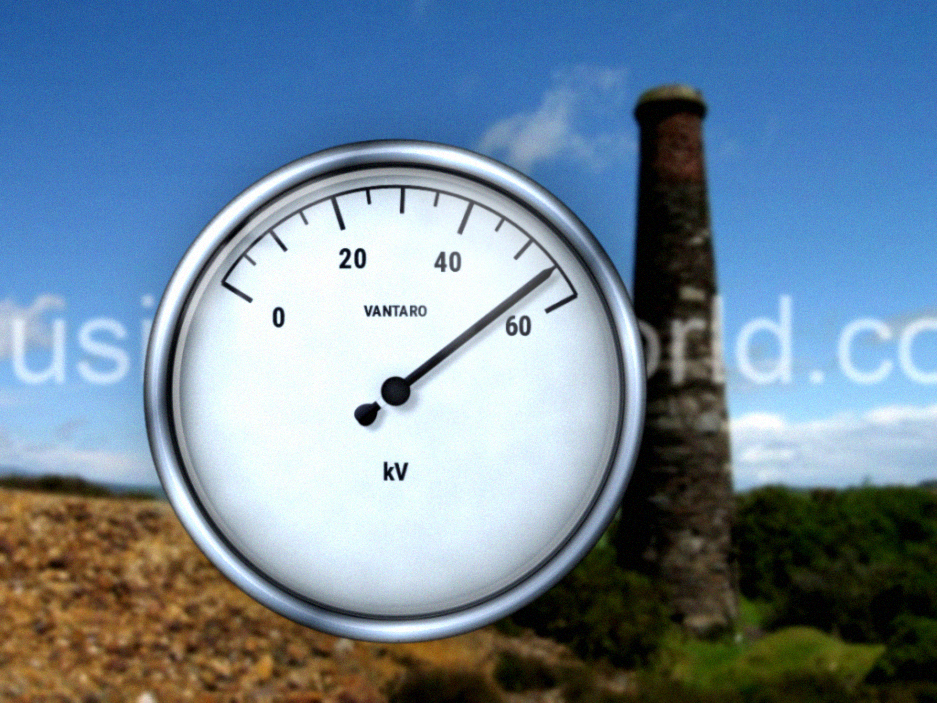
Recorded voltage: kV 55
